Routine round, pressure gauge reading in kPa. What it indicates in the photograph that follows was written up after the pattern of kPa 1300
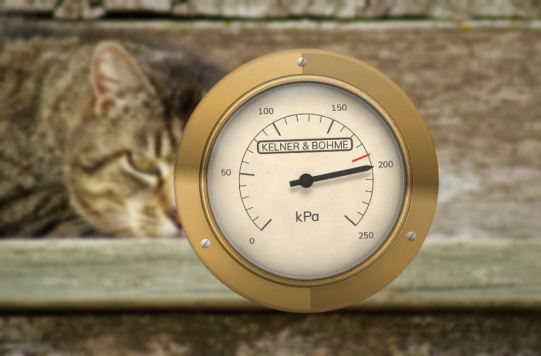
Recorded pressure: kPa 200
